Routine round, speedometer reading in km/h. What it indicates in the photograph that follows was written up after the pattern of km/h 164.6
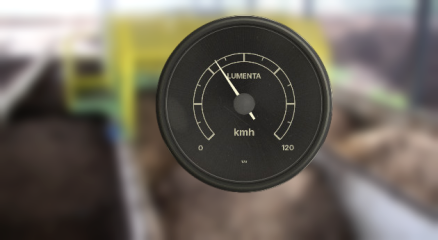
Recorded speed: km/h 45
